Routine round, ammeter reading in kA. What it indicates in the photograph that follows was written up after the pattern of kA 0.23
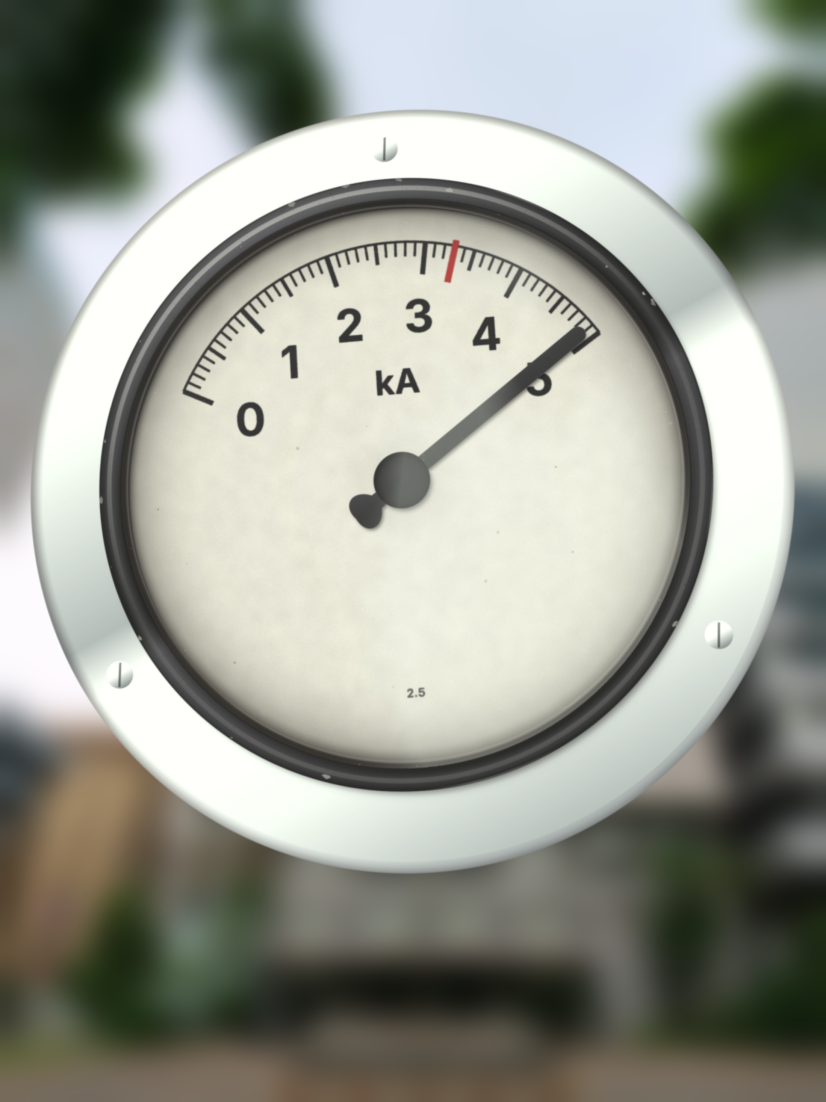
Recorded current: kA 4.9
